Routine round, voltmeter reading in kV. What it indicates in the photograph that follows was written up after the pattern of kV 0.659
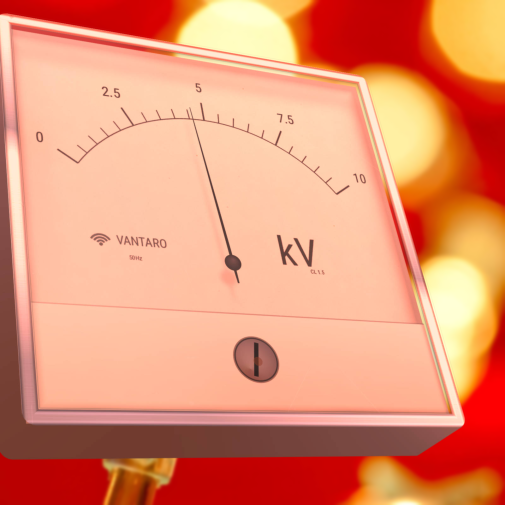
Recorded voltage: kV 4.5
